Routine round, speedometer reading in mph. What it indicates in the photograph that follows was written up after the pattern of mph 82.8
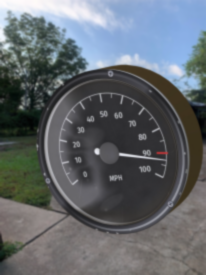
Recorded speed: mph 92.5
